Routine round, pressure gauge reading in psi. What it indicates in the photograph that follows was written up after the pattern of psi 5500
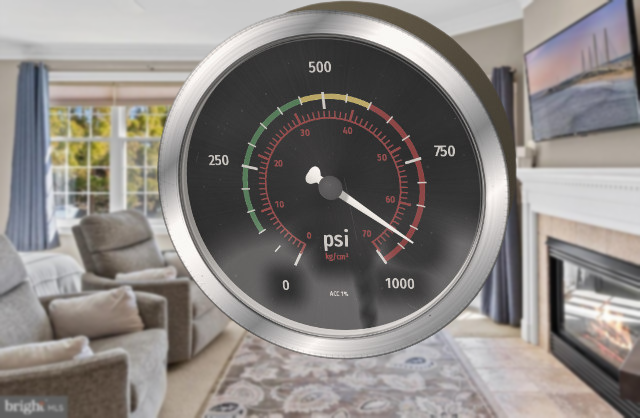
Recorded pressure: psi 925
